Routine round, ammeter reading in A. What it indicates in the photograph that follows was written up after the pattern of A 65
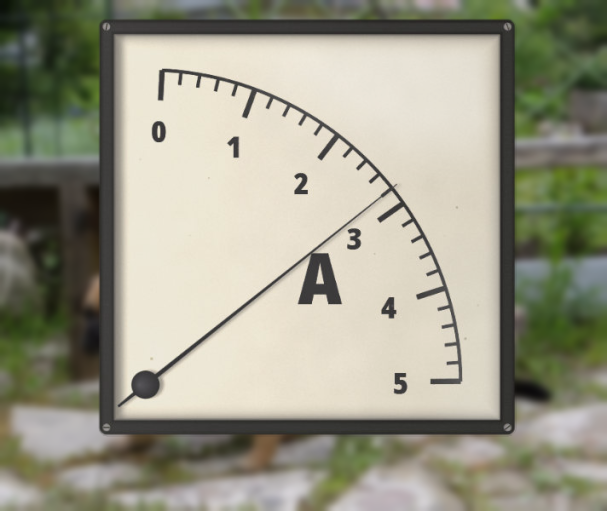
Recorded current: A 2.8
